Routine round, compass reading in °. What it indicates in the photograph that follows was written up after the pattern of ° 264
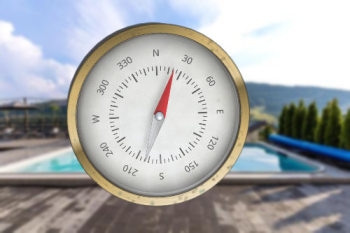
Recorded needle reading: ° 20
